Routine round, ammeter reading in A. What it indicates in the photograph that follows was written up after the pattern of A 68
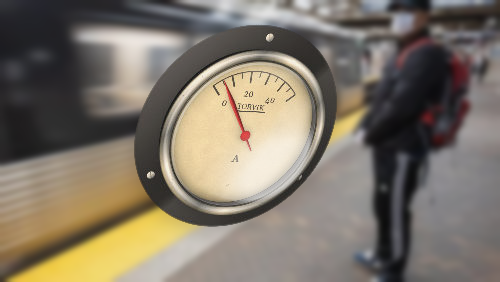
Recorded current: A 5
